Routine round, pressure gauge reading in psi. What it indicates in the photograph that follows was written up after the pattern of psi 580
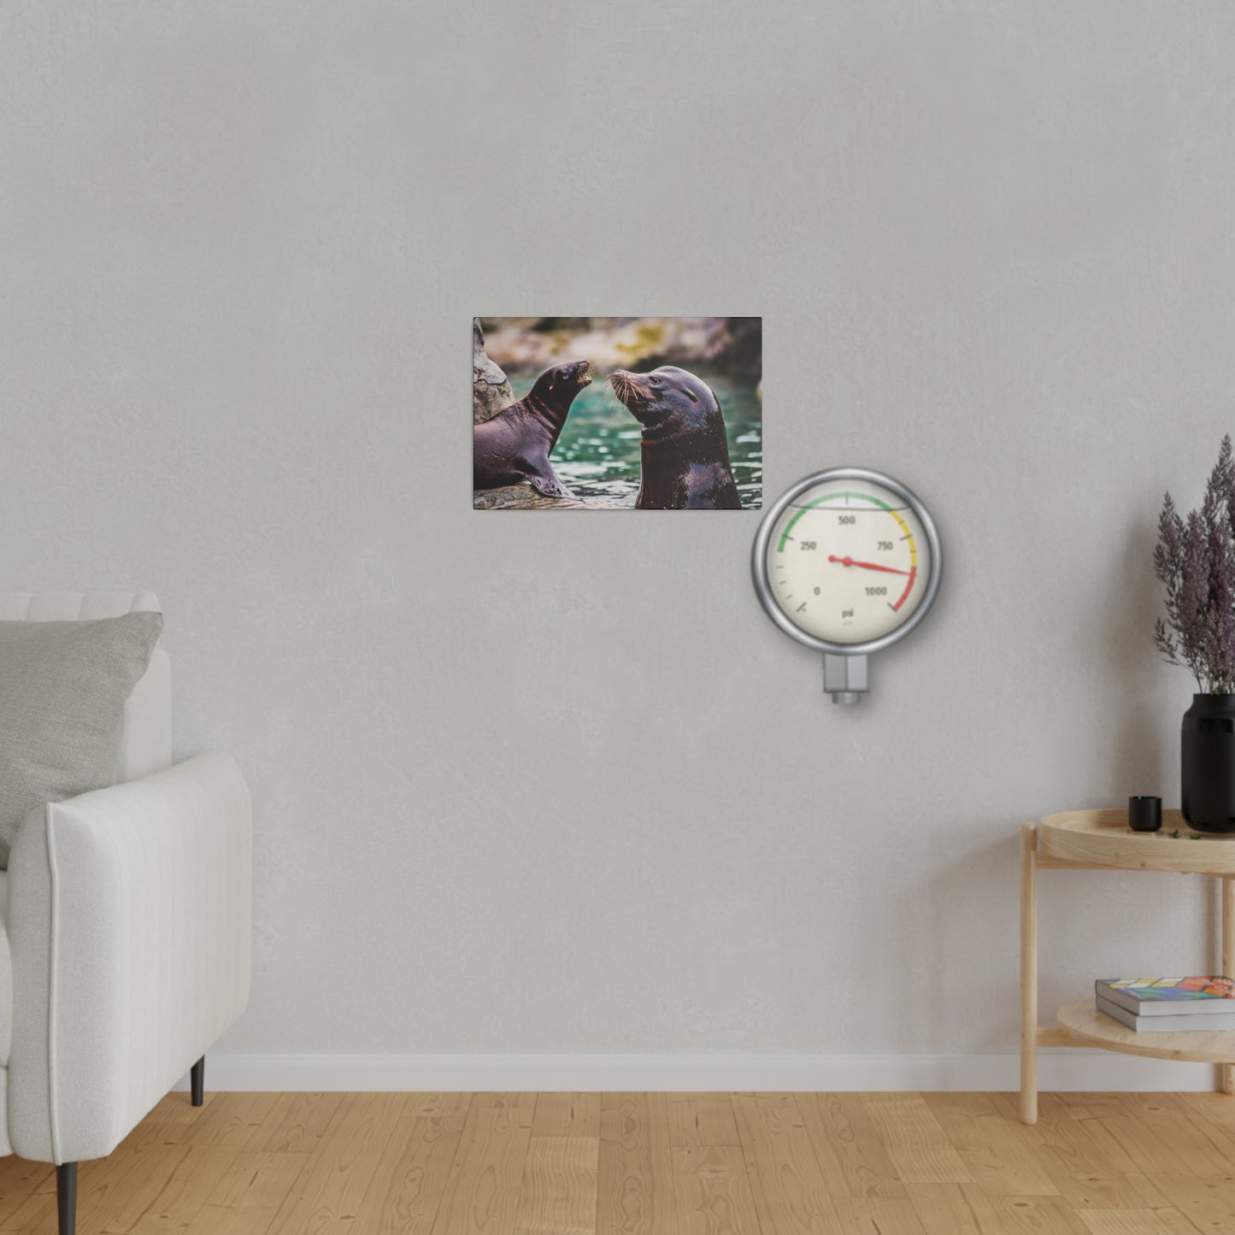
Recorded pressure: psi 875
